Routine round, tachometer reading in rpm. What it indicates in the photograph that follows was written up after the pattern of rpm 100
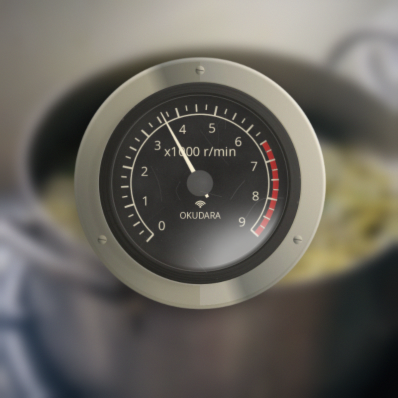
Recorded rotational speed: rpm 3625
